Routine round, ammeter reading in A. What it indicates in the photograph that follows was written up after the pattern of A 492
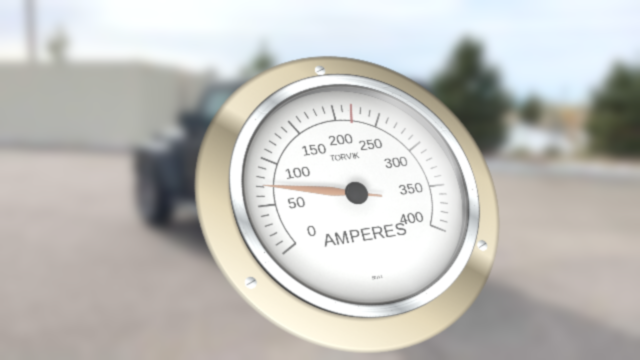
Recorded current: A 70
